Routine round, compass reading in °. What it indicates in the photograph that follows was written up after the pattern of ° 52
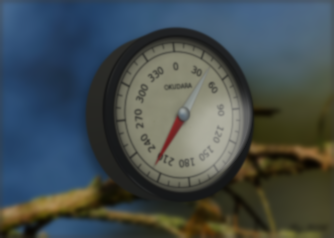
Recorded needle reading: ° 220
